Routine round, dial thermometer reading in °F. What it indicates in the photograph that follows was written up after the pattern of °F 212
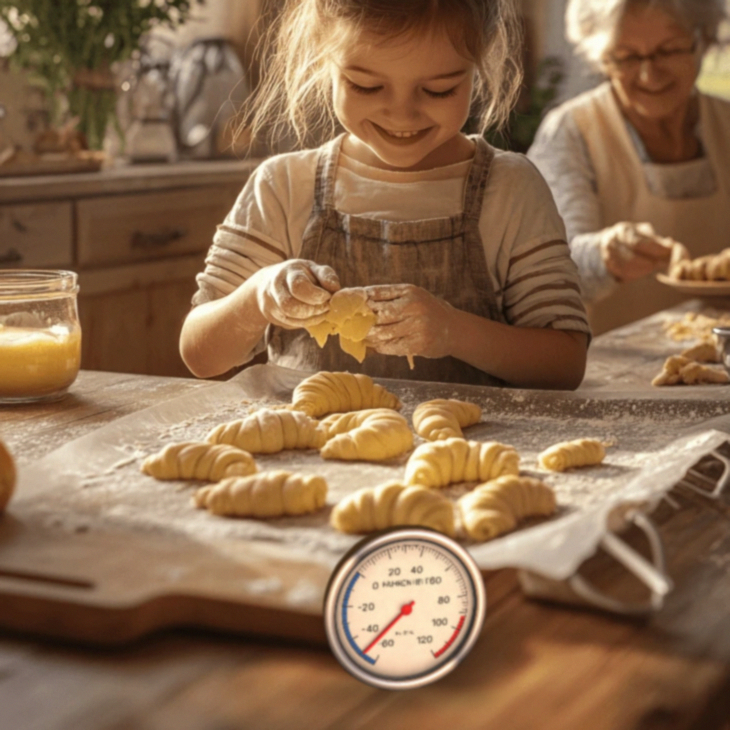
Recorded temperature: °F -50
